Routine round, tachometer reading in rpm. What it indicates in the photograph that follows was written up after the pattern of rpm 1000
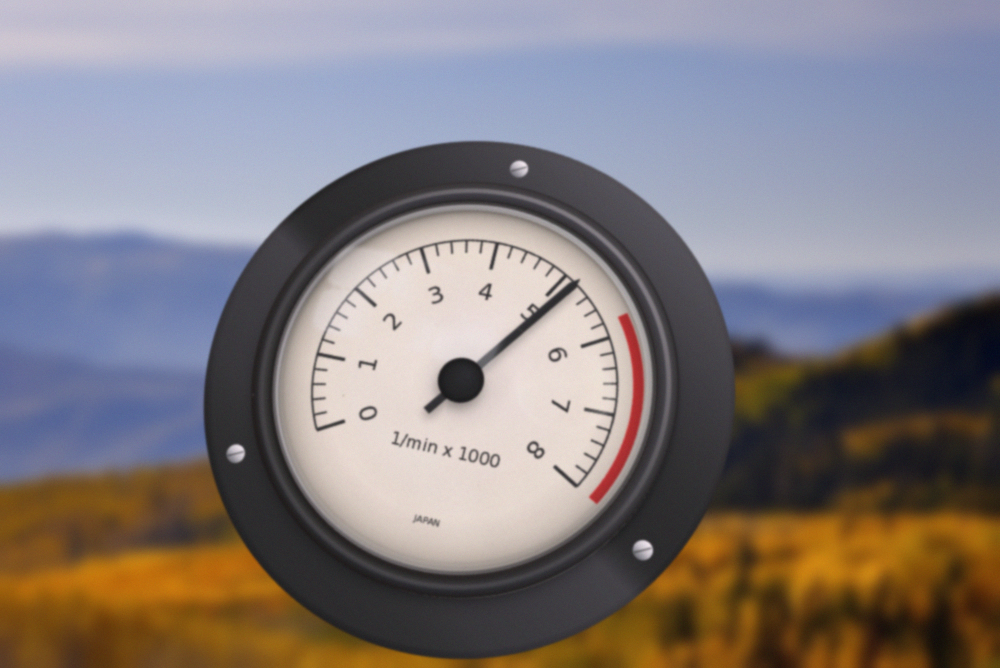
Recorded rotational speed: rpm 5200
